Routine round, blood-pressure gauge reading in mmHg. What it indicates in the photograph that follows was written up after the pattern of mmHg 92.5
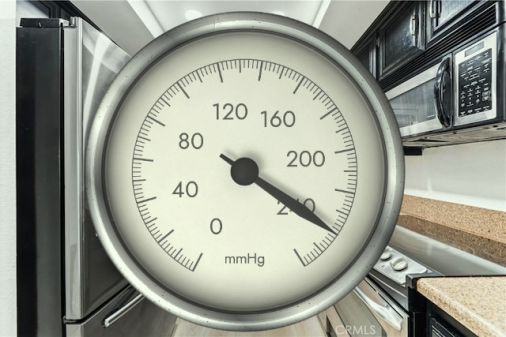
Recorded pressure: mmHg 240
